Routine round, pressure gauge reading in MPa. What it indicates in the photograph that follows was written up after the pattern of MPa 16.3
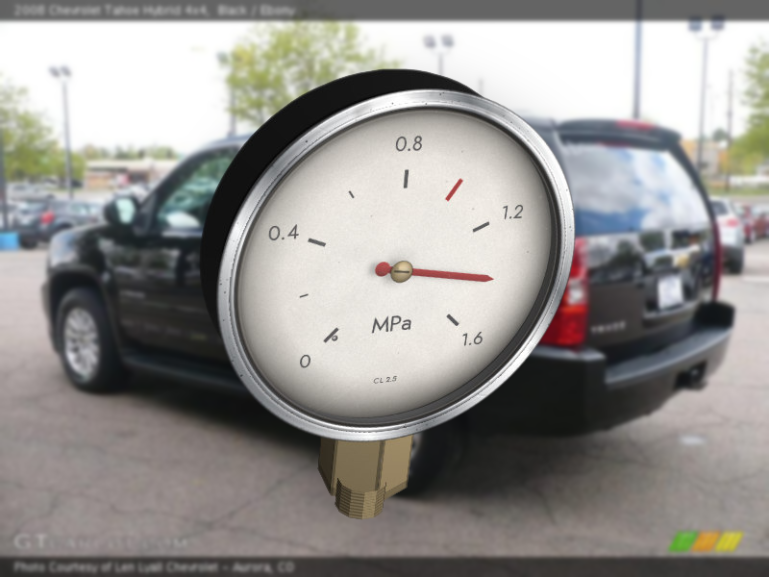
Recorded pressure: MPa 1.4
